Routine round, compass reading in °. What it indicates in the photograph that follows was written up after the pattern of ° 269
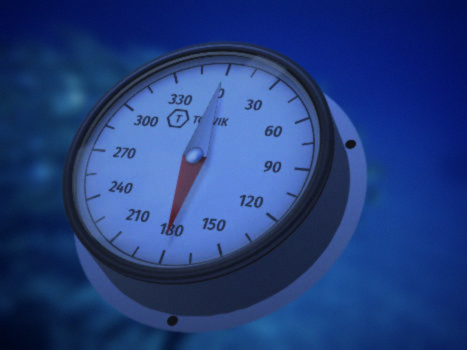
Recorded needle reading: ° 180
